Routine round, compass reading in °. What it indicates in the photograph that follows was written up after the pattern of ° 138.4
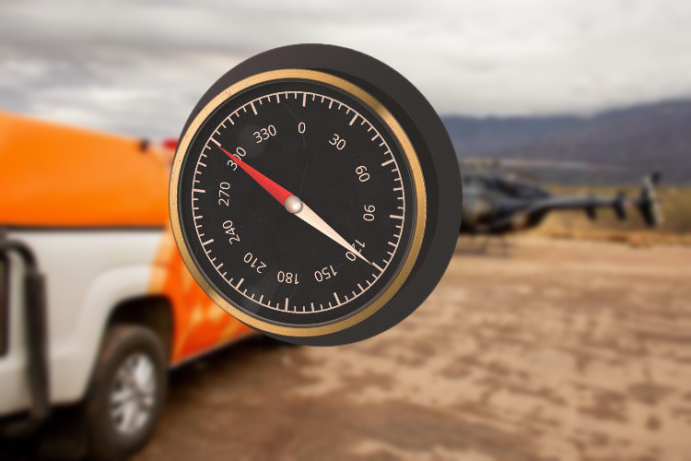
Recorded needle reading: ° 300
